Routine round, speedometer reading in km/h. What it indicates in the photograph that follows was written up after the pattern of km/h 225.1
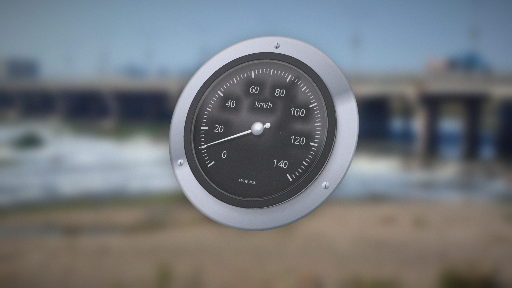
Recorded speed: km/h 10
